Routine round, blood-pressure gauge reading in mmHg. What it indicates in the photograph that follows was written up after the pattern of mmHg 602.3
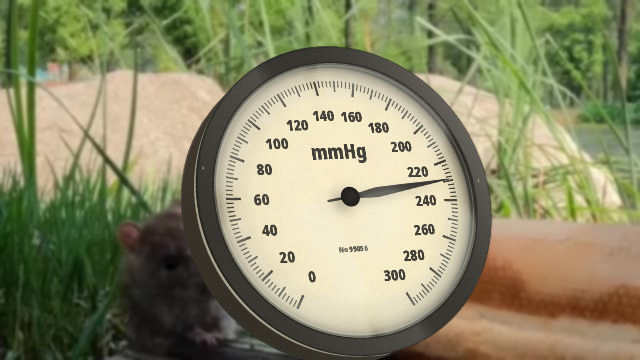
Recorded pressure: mmHg 230
